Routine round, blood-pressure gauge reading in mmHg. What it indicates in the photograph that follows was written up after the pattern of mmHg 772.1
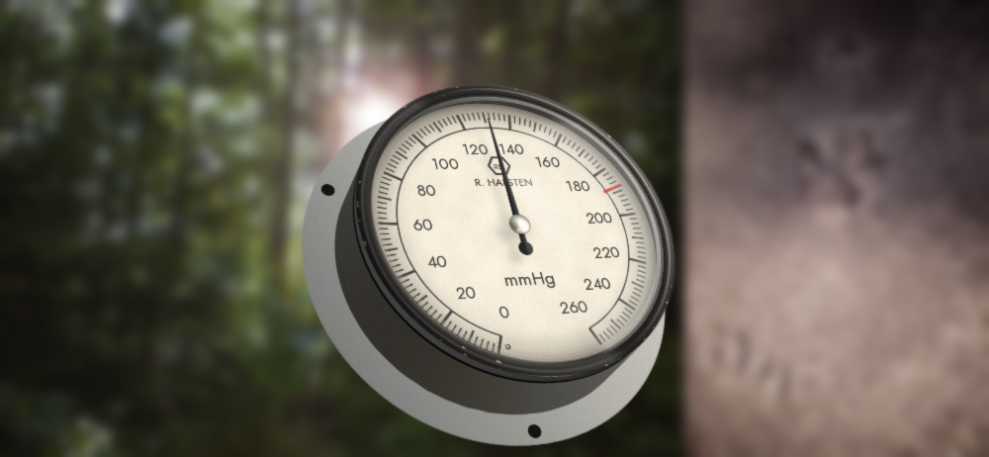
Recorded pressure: mmHg 130
